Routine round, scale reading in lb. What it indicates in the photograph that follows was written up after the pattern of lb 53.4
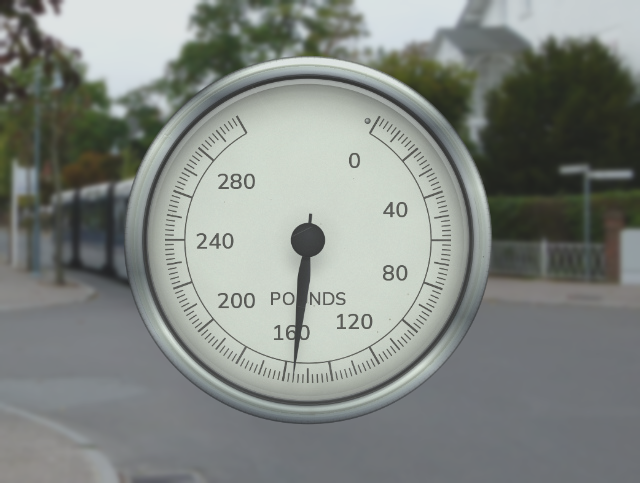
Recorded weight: lb 156
